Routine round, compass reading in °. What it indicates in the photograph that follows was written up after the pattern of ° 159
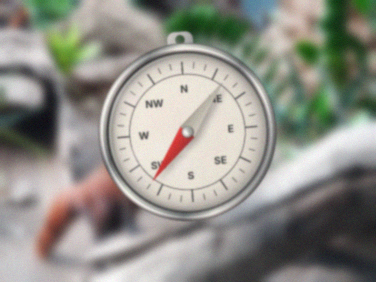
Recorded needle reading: ° 220
